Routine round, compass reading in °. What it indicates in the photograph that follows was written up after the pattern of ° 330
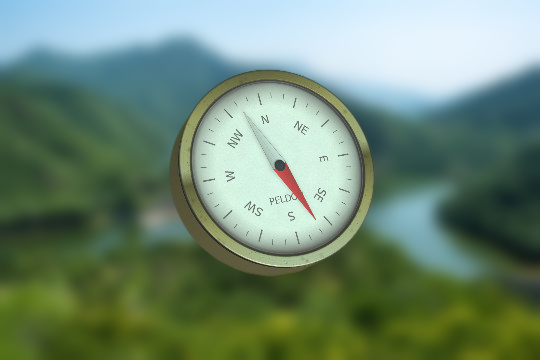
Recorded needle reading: ° 160
